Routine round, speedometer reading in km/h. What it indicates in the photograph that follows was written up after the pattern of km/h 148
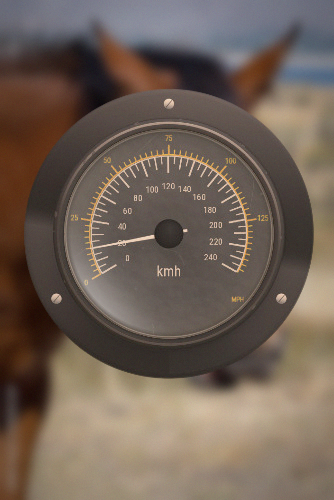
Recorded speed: km/h 20
